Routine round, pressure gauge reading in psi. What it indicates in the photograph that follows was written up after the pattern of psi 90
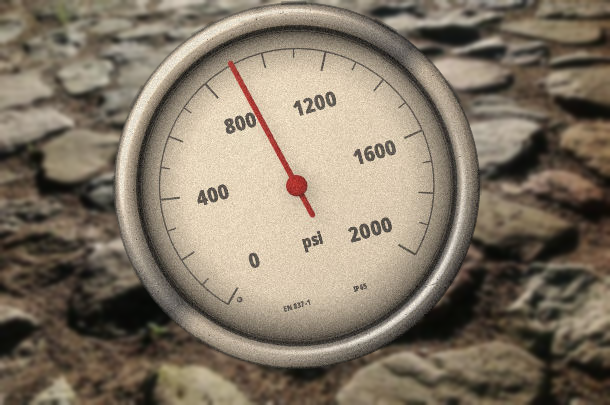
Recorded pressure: psi 900
